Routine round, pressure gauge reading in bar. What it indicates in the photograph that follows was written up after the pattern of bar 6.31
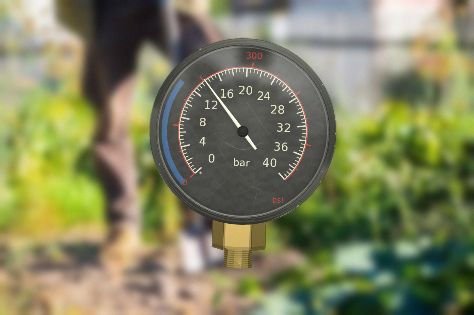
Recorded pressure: bar 14
